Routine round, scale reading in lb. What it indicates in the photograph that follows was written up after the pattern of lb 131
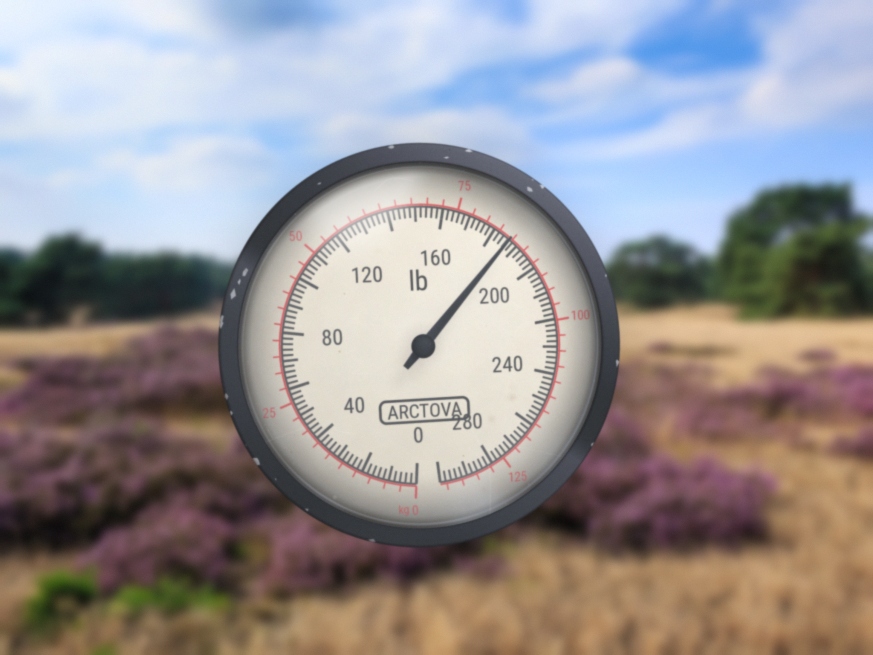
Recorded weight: lb 186
